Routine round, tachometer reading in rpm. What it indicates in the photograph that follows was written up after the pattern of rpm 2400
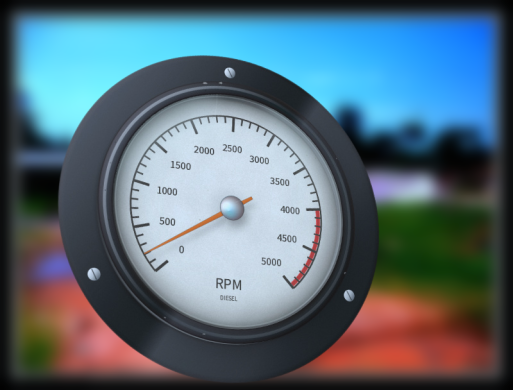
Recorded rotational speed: rpm 200
